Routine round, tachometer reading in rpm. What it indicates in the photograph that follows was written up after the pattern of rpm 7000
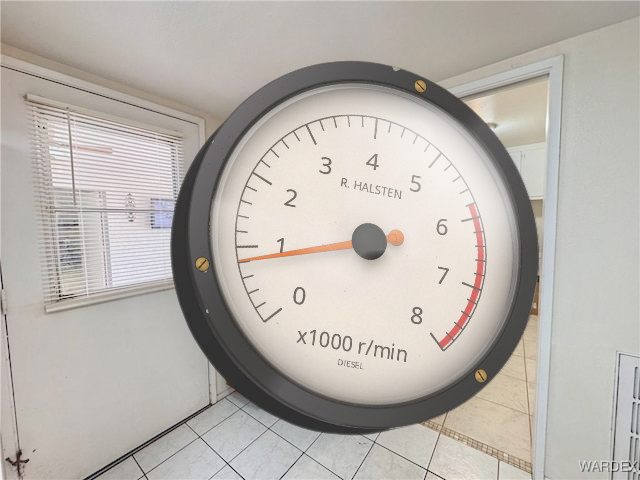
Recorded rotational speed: rpm 800
